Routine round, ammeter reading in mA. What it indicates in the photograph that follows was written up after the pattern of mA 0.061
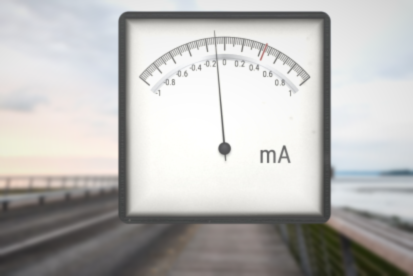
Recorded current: mA -0.1
